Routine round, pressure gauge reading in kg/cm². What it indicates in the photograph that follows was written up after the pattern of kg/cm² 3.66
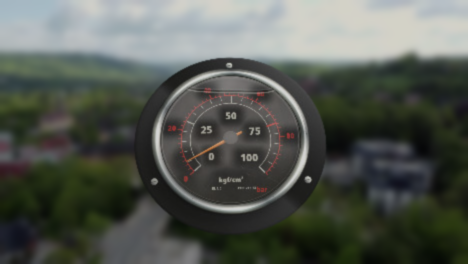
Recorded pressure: kg/cm² 5
